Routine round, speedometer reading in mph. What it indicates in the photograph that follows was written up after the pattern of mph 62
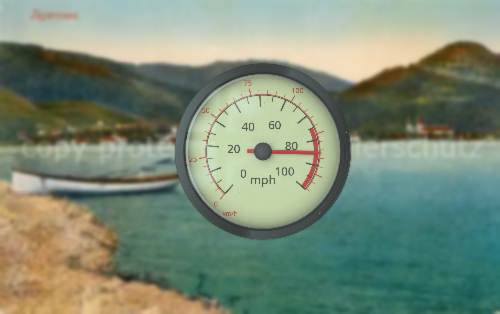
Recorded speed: mph 85
